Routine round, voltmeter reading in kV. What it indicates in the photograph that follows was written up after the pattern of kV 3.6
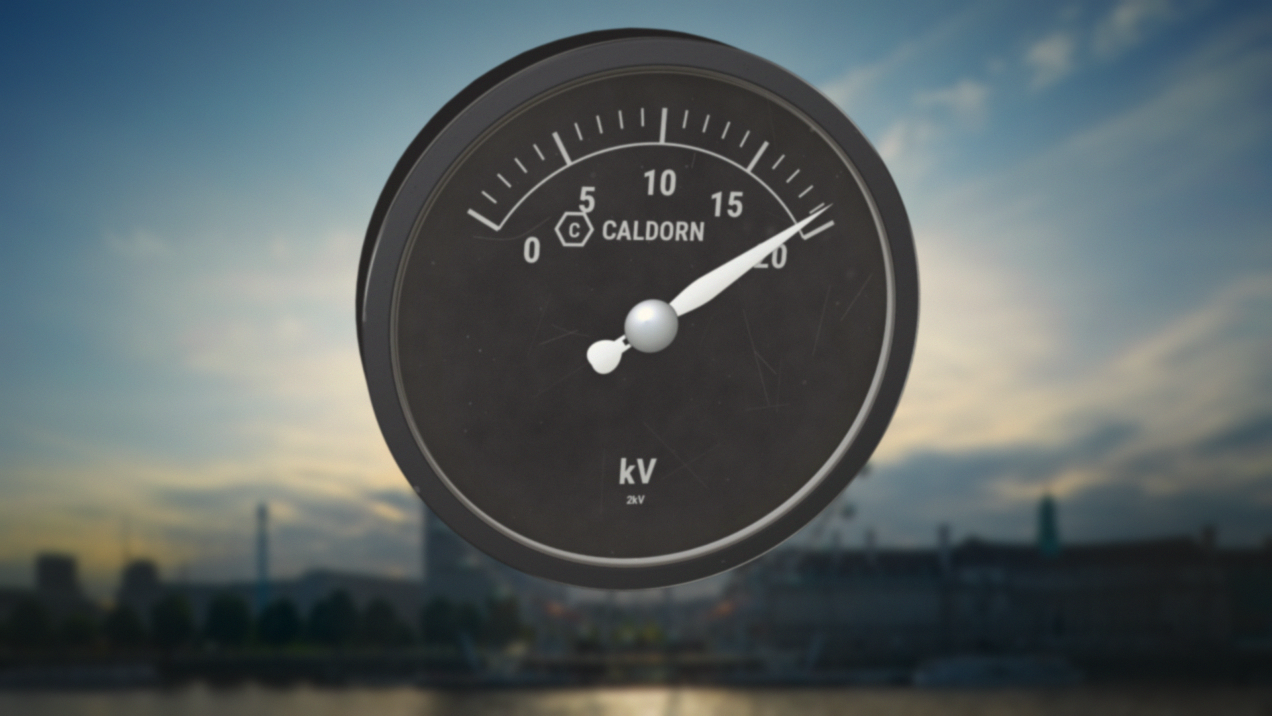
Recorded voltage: kV 19
